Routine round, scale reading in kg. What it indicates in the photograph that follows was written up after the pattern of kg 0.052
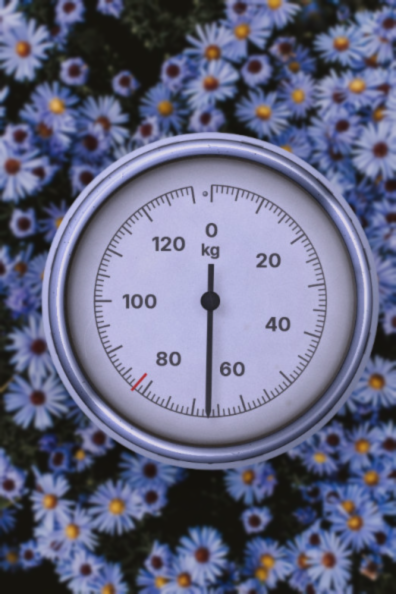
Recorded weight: kg 67
